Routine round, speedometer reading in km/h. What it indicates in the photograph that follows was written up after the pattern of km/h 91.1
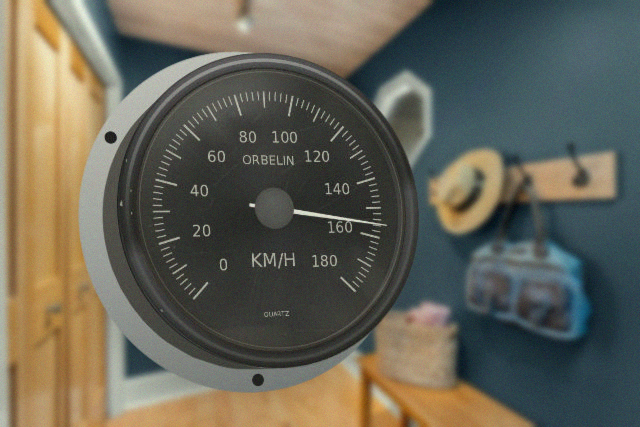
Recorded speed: km/h 156
